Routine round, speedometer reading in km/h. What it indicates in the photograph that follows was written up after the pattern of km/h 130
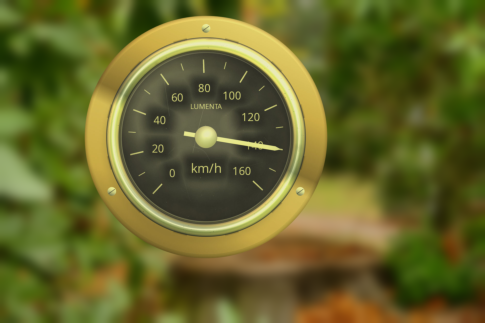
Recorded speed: km/h 140
